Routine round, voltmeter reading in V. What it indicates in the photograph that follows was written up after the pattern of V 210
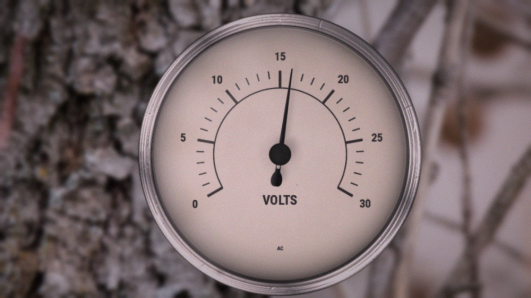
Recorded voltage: V 16
